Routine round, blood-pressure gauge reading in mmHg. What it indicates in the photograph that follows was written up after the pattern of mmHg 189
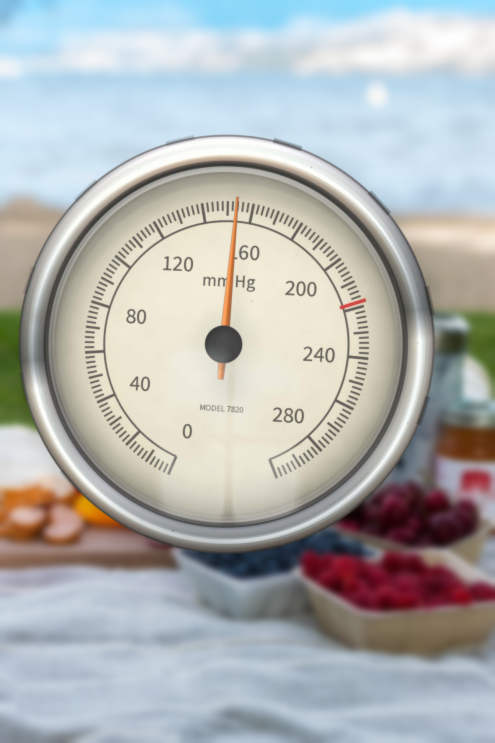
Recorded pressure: mmHg 154
